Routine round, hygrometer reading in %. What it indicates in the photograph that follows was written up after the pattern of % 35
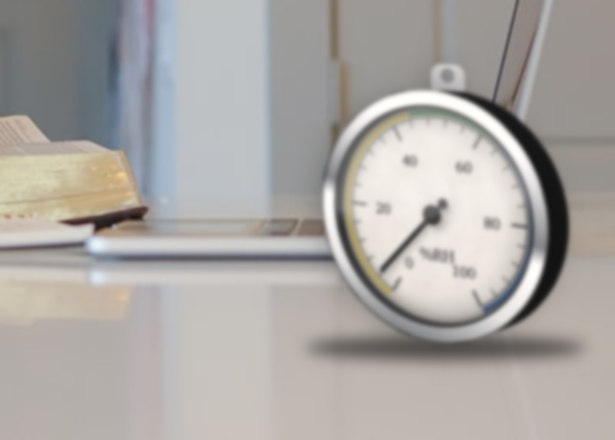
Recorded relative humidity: % 4
